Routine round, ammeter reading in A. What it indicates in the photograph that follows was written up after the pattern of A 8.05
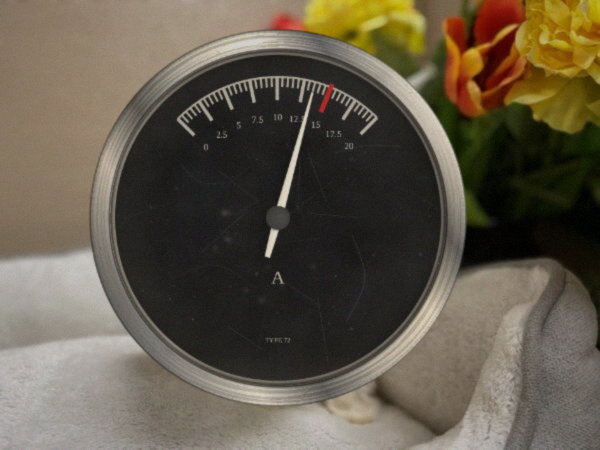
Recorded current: A 13.5
